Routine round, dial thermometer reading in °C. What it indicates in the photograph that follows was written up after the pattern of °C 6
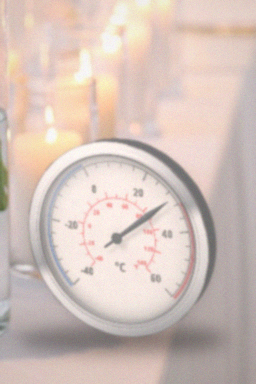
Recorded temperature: °C 30
